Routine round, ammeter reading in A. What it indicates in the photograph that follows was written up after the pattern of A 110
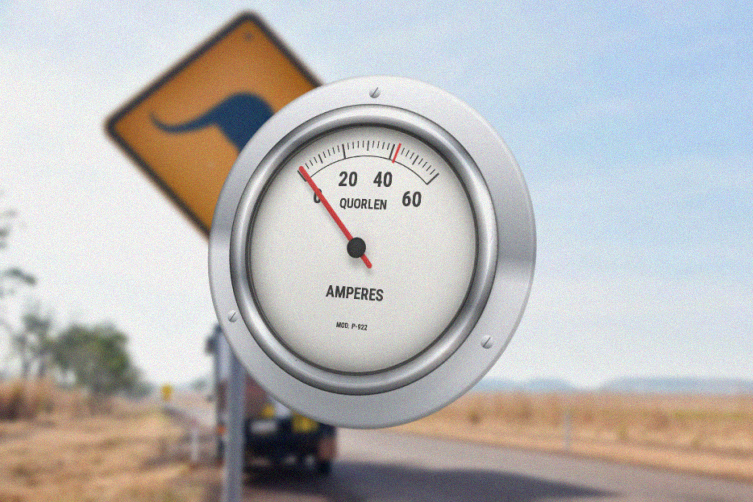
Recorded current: A 2
